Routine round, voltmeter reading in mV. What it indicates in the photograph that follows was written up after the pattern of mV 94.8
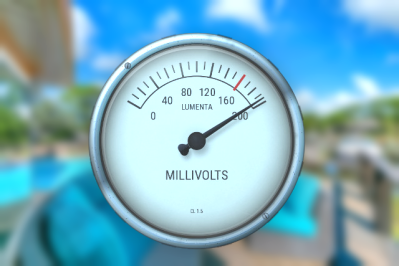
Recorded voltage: mV 195
